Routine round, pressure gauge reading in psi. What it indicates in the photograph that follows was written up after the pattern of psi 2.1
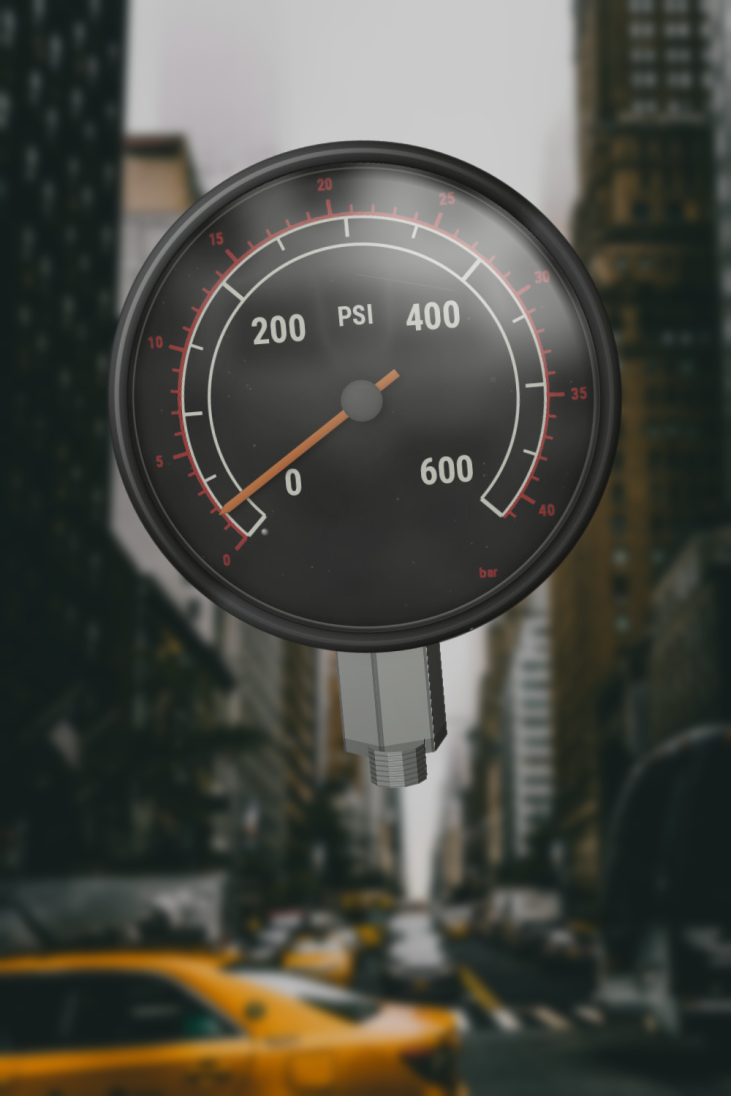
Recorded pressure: psi 25
